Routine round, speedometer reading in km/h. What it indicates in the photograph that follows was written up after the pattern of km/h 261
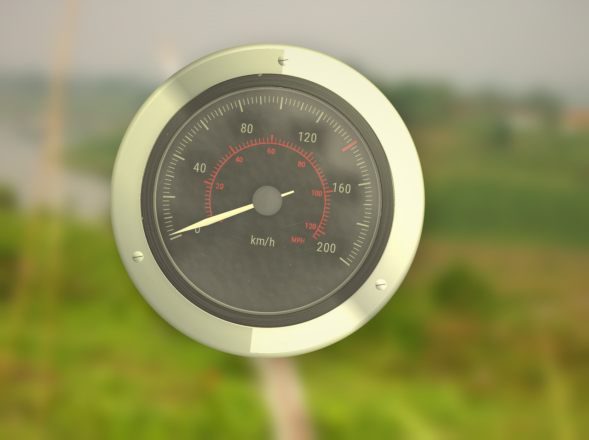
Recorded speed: km/h 2
